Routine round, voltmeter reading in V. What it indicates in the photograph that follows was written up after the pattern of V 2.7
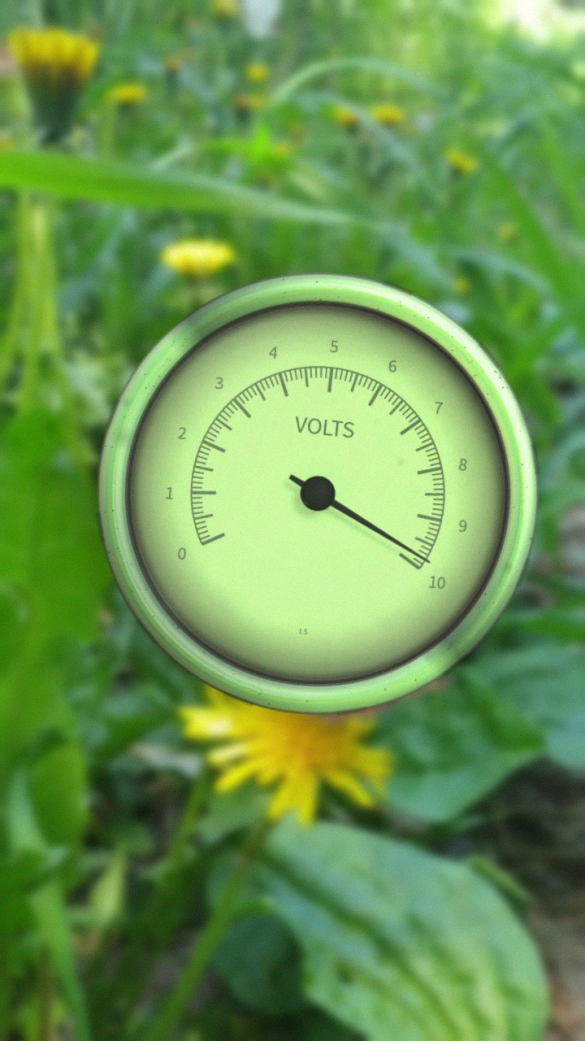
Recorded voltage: V 9.8
